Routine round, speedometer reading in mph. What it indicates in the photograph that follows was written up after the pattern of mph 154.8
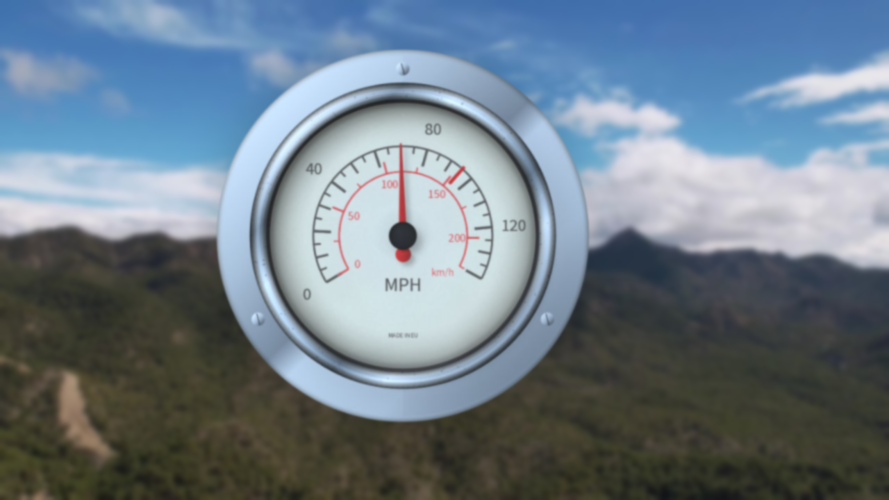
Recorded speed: mph 70
